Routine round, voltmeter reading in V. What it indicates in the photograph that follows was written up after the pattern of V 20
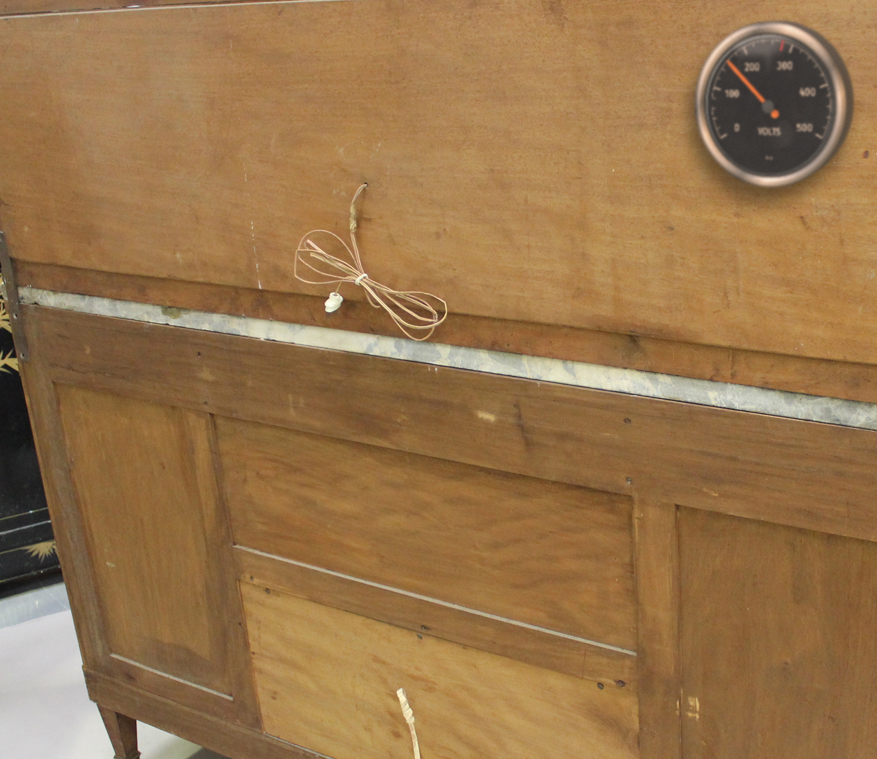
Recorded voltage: V 160
